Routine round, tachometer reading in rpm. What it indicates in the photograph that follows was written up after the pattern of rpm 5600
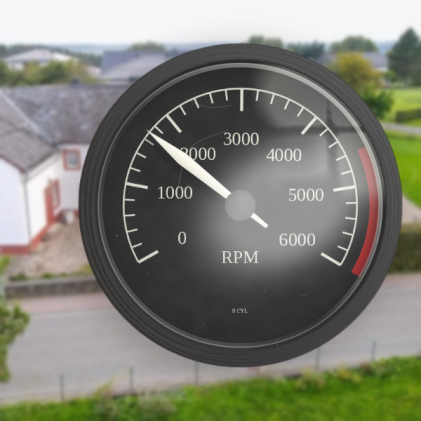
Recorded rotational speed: rpm 1700
